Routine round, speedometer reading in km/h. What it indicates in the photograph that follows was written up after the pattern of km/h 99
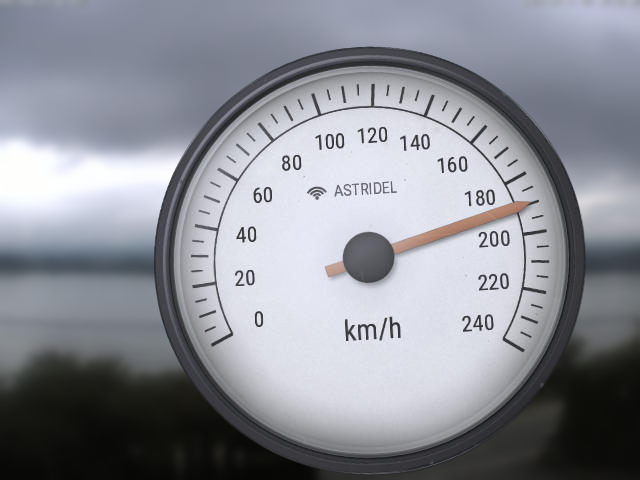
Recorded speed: km/h 190
